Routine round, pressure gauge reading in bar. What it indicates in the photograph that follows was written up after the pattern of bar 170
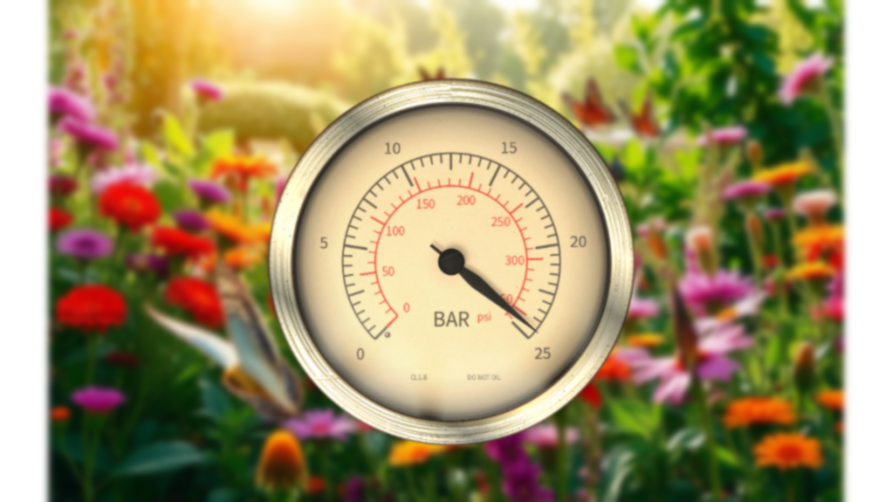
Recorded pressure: bar 24.5
